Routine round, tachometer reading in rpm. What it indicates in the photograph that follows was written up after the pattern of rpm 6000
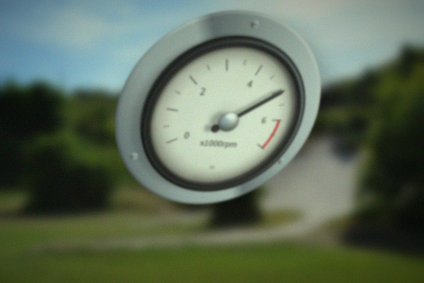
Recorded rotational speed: rpm 5000
